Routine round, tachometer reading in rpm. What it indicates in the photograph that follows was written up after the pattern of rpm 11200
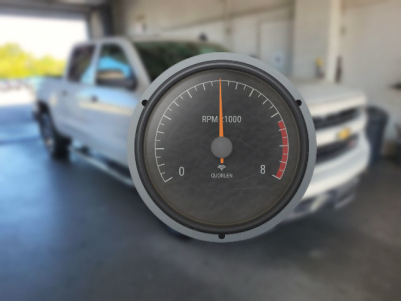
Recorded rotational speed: rpm 4000
